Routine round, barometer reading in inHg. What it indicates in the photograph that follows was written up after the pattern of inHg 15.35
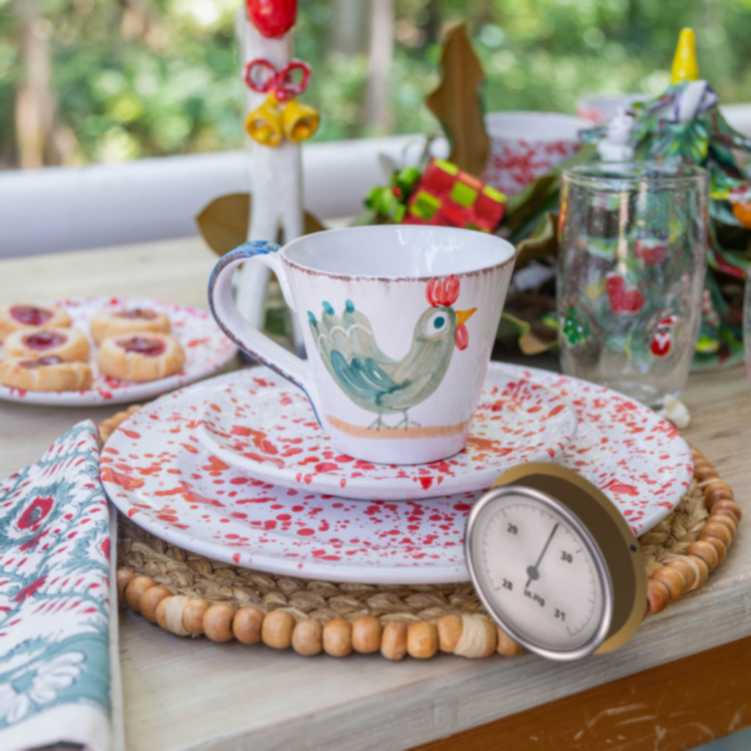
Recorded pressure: inHg 29.7
